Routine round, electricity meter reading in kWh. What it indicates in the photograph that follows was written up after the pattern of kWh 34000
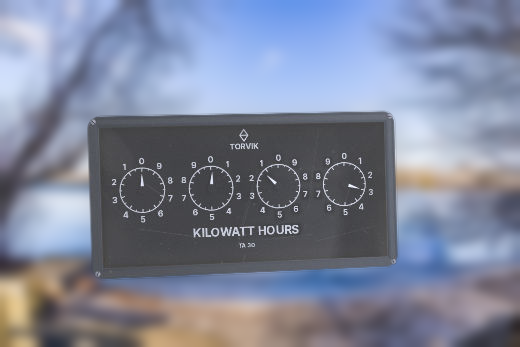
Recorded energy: kWh 13
